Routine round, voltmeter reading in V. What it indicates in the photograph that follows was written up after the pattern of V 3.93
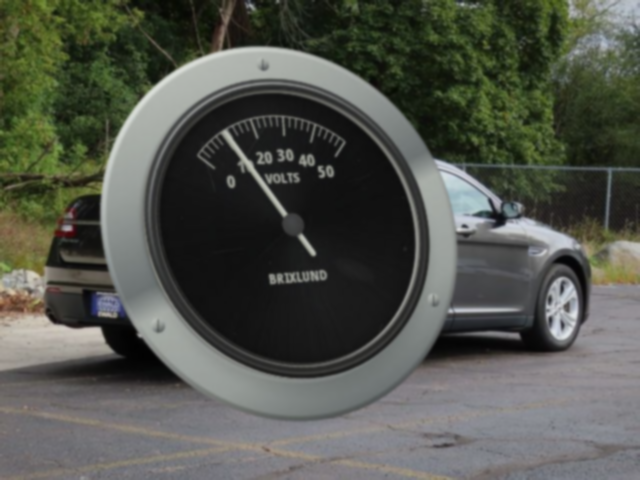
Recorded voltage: V 10
